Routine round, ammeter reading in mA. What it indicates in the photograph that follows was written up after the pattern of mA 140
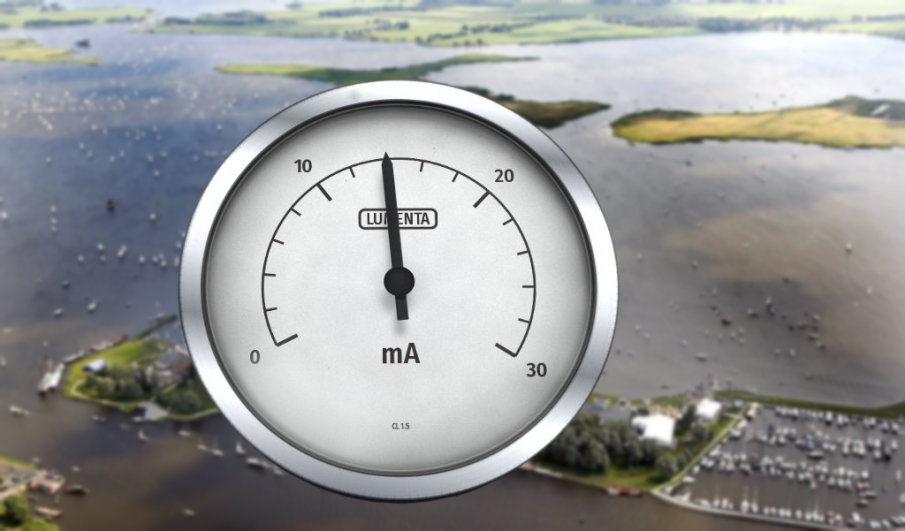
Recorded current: mA 14
